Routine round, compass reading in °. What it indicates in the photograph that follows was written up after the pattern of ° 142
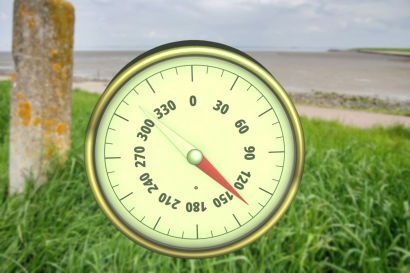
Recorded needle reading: ° 135
